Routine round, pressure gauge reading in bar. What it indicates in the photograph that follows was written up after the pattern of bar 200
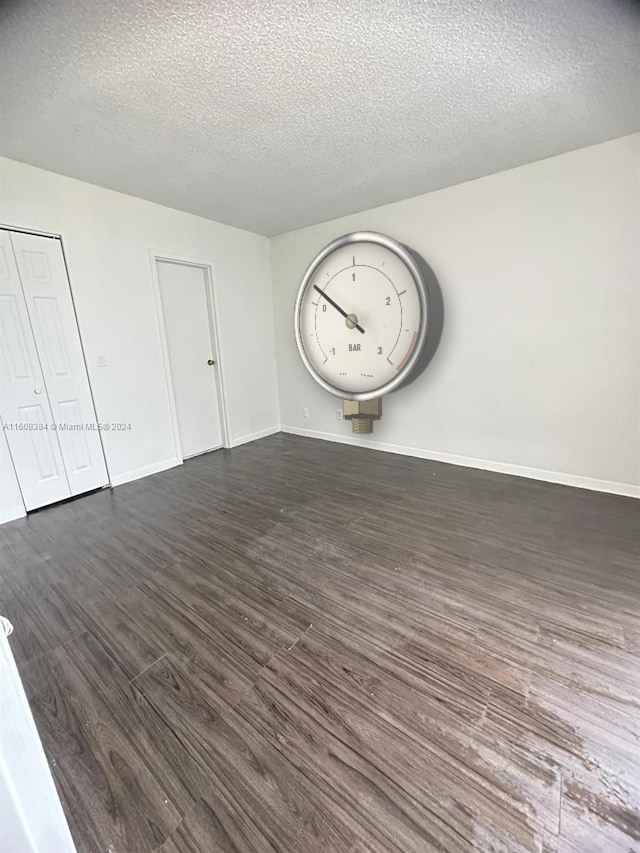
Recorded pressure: bar 0.25
